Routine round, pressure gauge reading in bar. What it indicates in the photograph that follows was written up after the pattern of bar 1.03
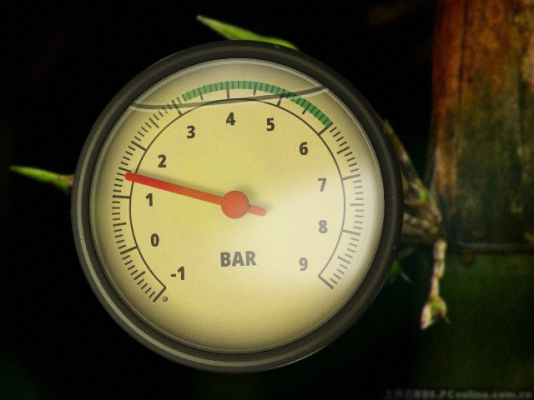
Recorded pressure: bar 1.4
